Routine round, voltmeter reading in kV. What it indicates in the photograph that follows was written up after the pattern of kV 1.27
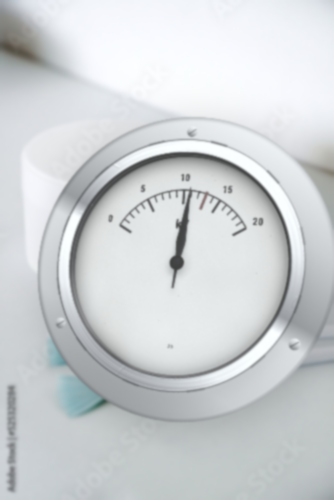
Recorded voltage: kV 11
